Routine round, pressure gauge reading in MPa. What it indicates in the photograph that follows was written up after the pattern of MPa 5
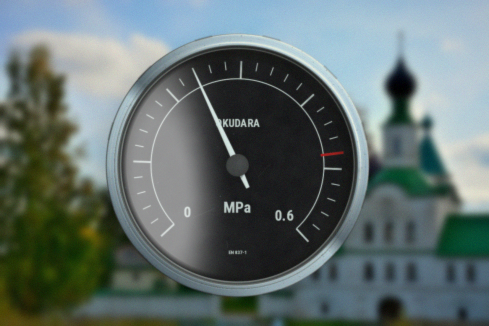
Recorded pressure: MPa 0.24
